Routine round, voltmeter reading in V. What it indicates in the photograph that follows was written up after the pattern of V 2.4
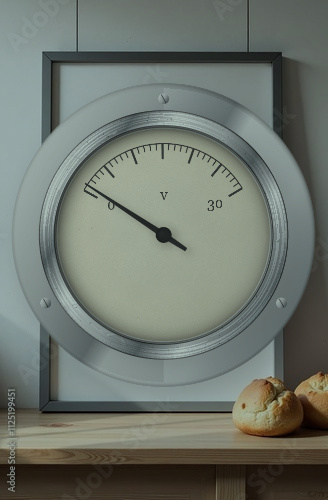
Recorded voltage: V 1
